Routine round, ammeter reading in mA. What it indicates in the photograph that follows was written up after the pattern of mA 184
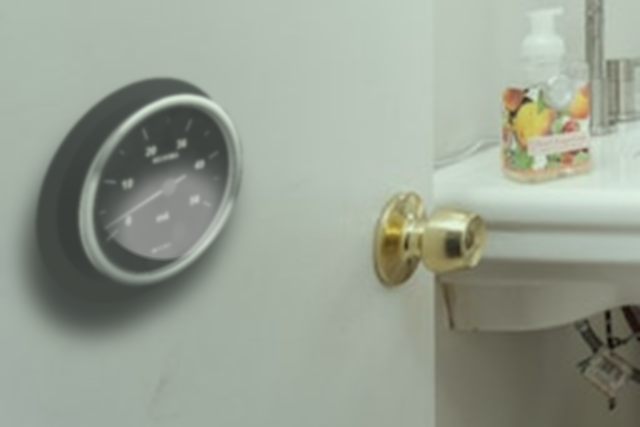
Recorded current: mA 2.5
